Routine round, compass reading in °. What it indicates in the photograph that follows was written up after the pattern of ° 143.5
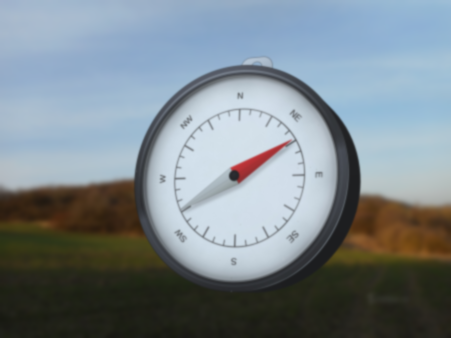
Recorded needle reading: ° 60
